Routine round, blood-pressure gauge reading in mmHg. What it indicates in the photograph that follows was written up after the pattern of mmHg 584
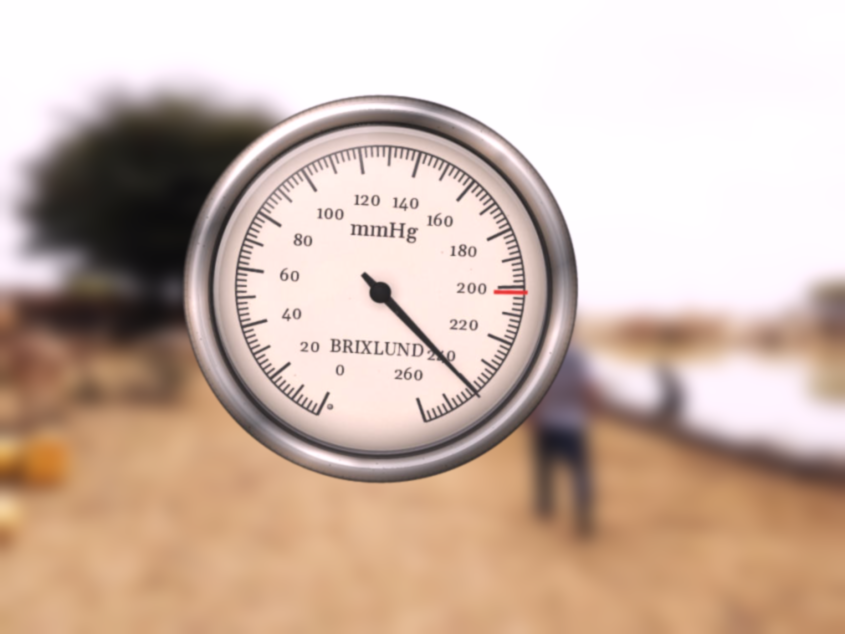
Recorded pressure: mmHg 240
